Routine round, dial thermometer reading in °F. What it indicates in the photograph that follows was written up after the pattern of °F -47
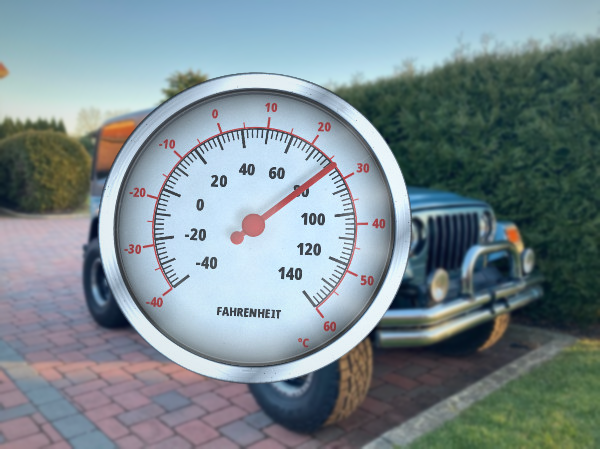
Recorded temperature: °F 80
